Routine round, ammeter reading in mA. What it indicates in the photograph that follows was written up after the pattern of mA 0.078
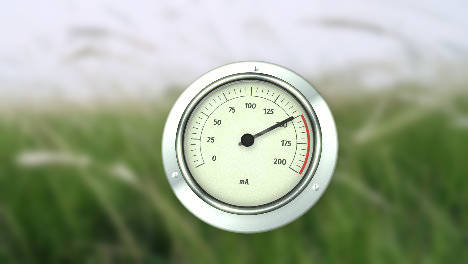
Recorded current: mA 150
